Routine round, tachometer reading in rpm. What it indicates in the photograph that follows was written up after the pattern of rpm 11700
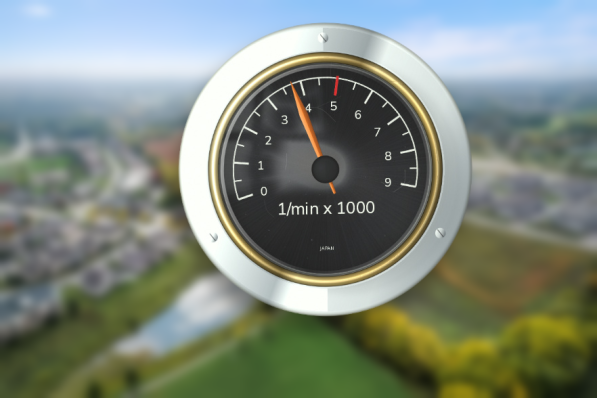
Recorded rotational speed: rpm 3750
